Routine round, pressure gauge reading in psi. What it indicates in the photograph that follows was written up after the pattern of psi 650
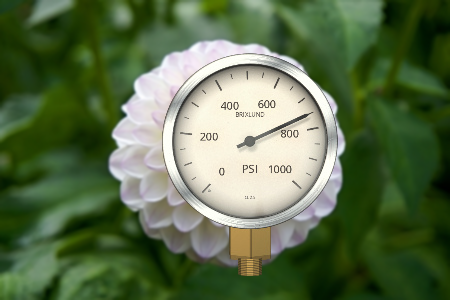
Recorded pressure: psi 750
